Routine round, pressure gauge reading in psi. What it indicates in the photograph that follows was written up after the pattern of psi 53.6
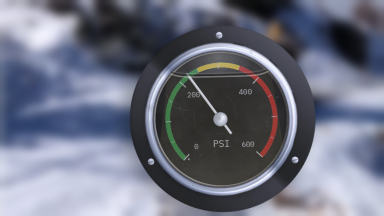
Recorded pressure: psi 225
